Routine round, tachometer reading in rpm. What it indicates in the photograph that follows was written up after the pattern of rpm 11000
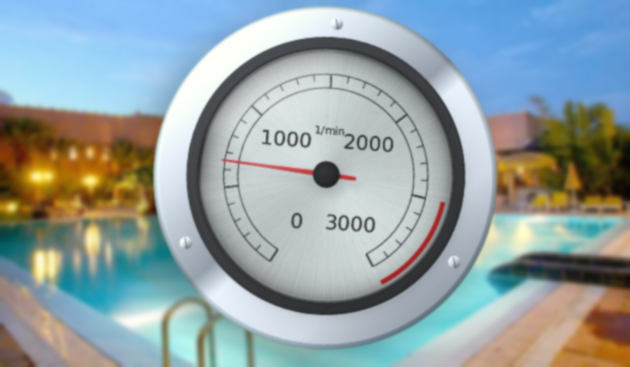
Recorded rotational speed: rpm 650
